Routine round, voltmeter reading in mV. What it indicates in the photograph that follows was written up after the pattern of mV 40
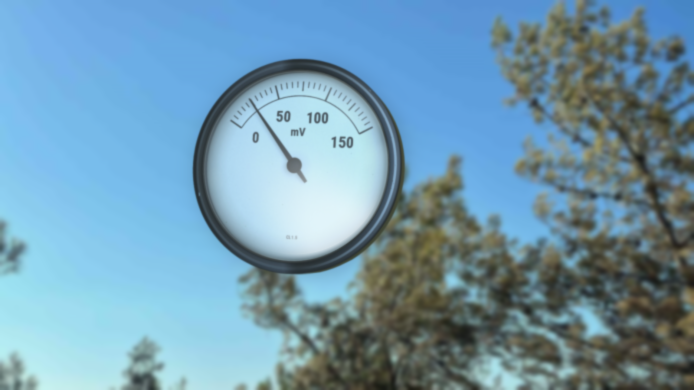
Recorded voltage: mV 25
